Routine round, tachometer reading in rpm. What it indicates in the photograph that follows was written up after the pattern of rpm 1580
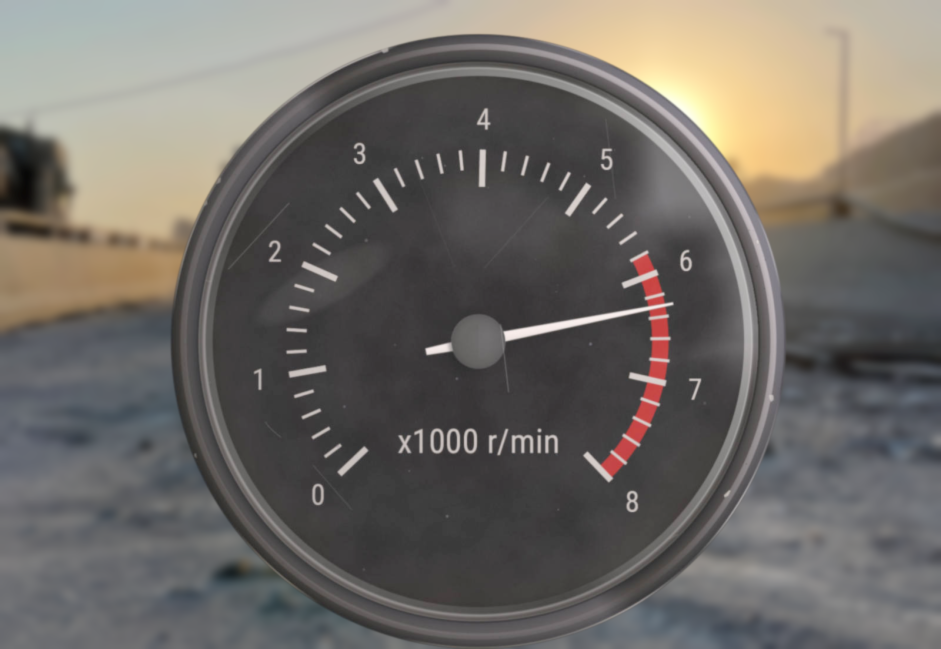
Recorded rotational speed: rpm 6300
